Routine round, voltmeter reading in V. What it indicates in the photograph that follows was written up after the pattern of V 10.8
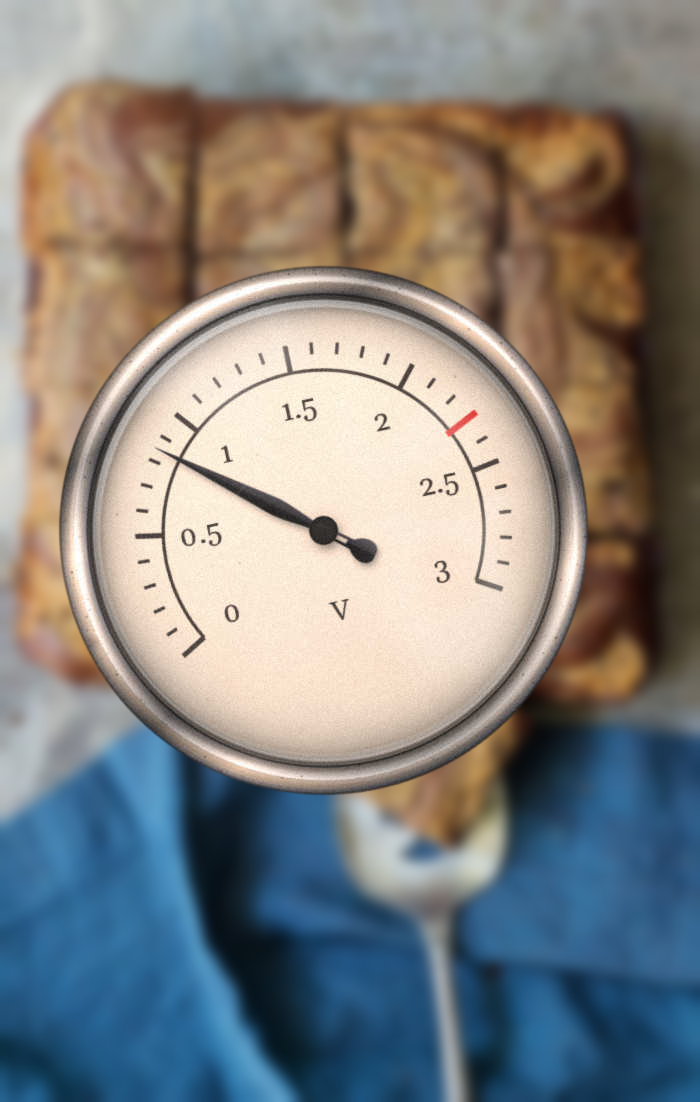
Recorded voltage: V 0.85
